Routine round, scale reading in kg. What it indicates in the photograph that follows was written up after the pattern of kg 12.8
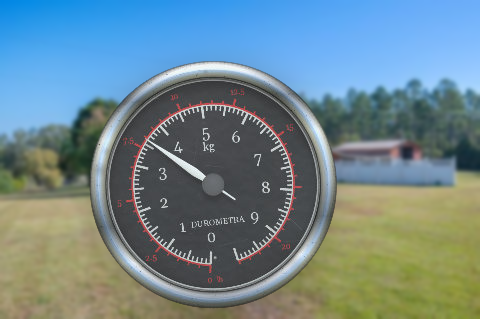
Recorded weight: kg 3.6
